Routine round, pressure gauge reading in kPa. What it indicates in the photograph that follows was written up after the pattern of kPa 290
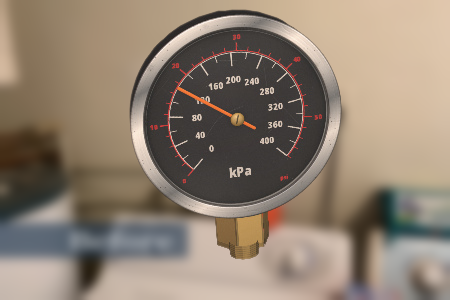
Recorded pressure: kPa 120
